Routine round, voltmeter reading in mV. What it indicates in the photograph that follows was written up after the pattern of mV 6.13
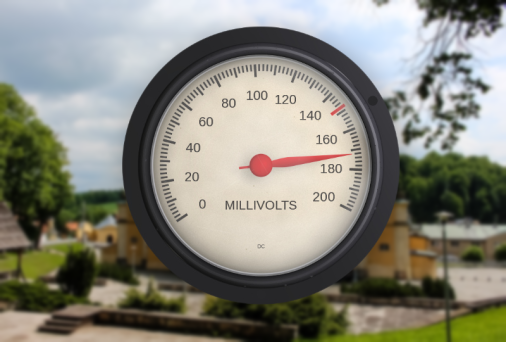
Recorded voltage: mV 172
